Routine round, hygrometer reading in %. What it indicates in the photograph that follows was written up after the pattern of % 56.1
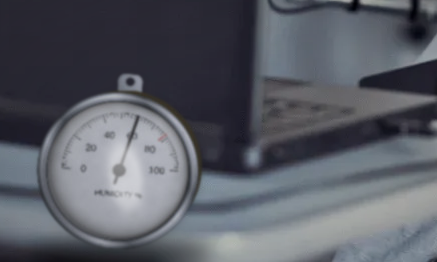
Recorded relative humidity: % 60
